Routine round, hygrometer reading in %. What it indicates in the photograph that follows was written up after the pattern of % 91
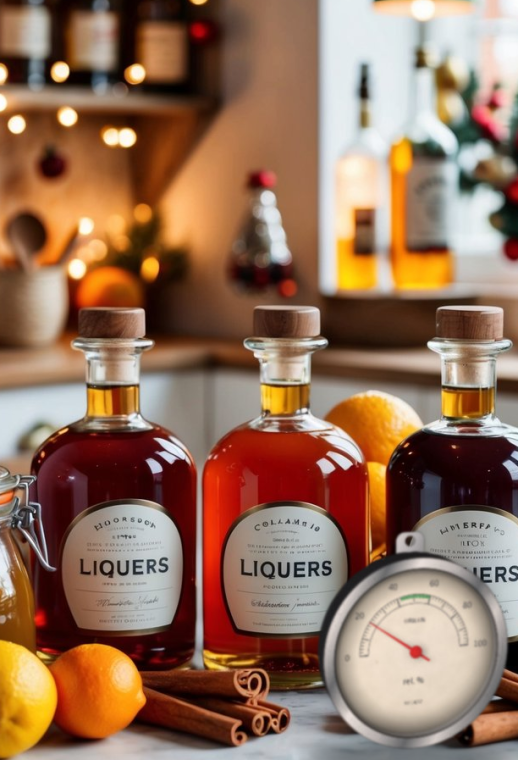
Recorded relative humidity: % 20
